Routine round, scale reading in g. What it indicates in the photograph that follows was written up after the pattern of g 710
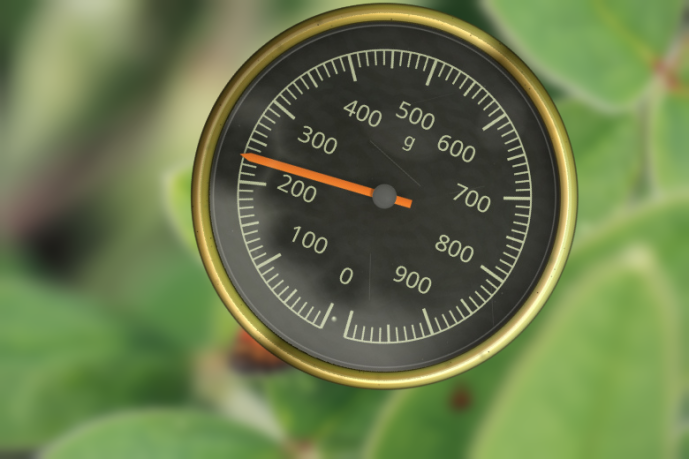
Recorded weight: g 230
